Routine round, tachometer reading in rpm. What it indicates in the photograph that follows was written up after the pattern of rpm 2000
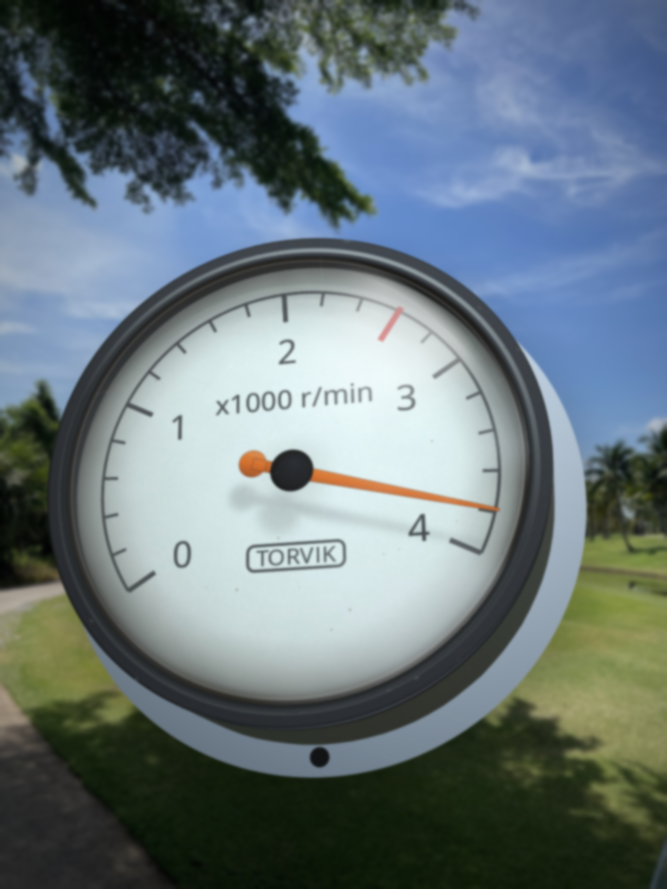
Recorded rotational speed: rpm 3800
